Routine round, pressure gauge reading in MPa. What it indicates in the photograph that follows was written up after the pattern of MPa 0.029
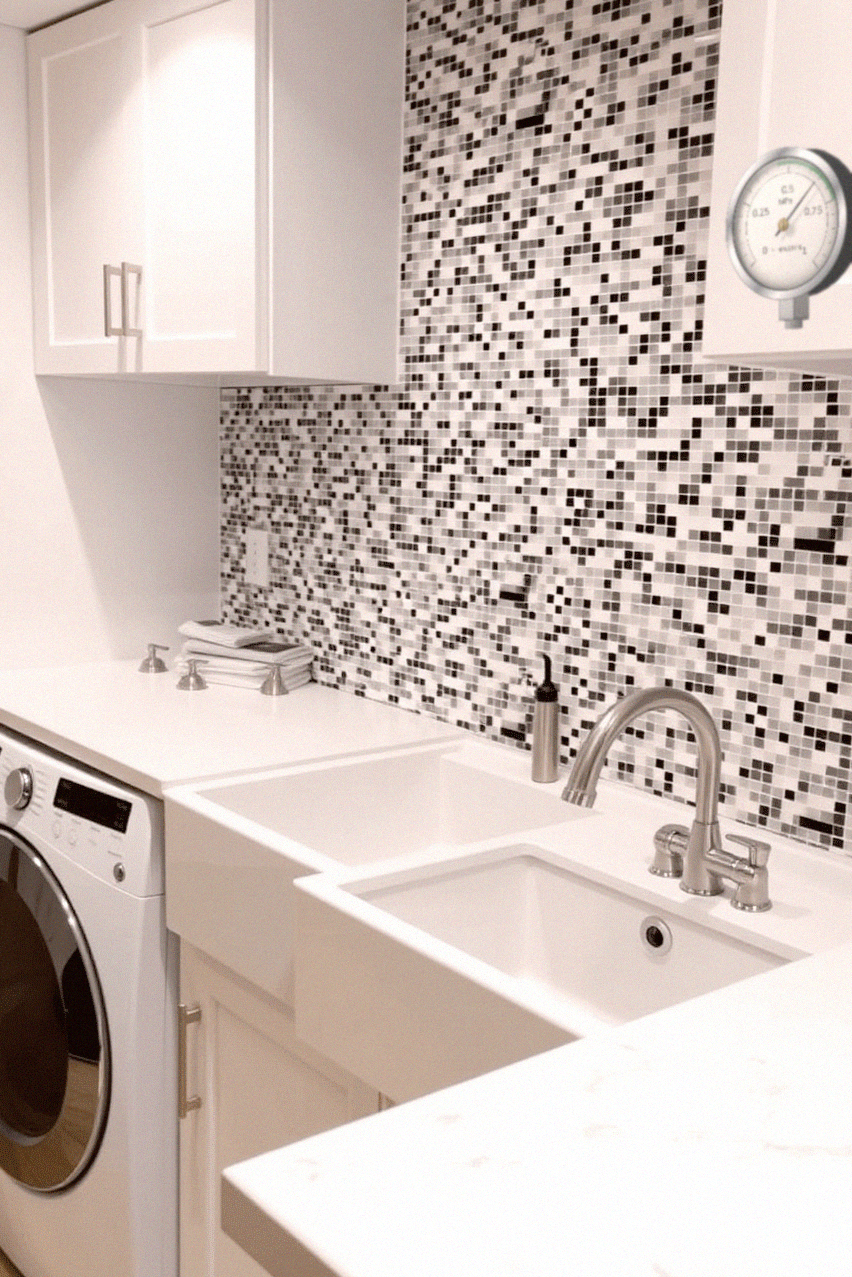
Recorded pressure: MPa 0.65
